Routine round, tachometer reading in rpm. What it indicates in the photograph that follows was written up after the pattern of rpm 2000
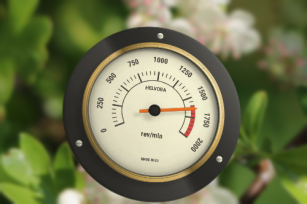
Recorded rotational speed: rpm 1650
